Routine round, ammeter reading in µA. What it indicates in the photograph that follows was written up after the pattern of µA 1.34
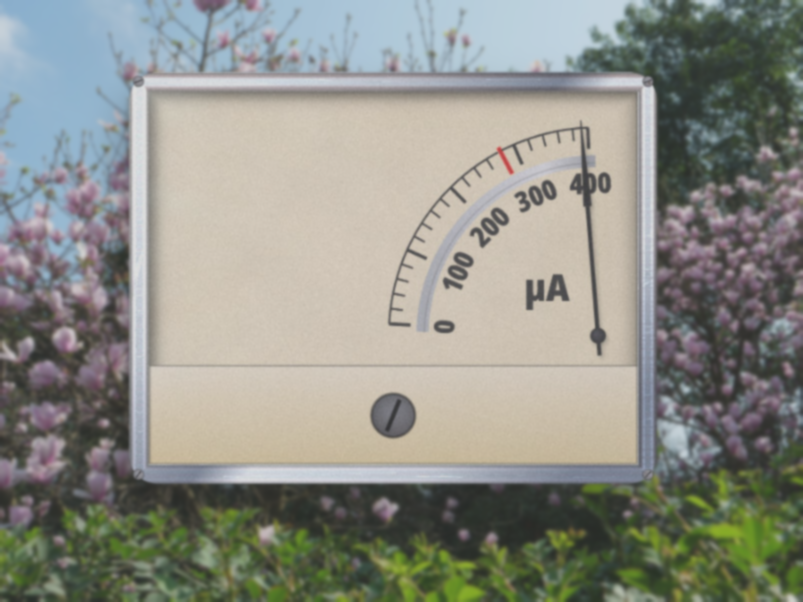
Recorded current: µA 390
